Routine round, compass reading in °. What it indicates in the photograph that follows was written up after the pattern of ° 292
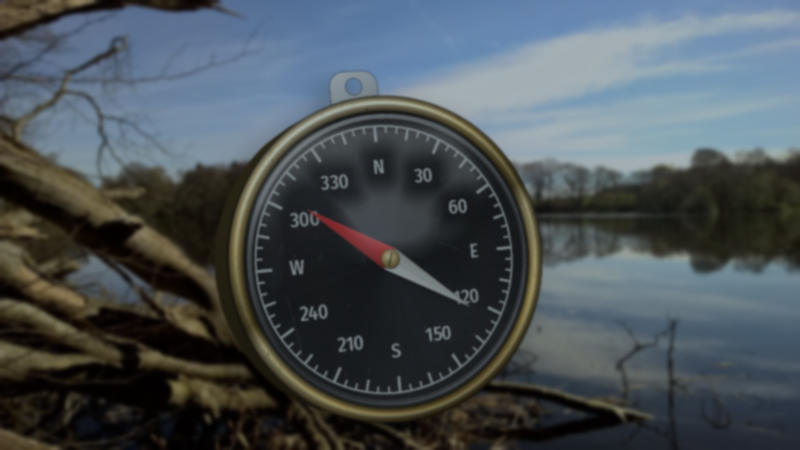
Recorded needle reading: ° 305
